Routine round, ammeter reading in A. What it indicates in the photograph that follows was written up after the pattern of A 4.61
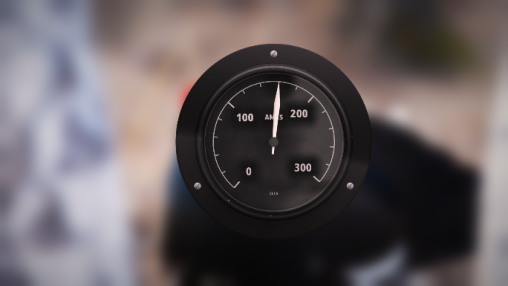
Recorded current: A 160
